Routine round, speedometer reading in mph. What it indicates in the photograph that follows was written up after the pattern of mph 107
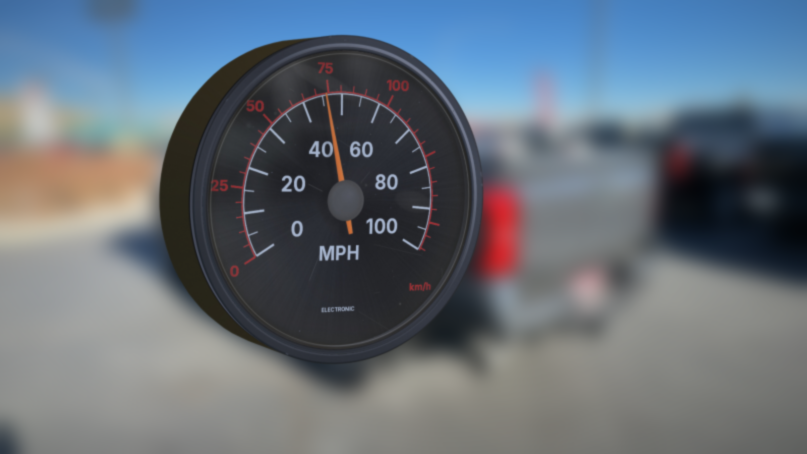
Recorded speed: mph 45
